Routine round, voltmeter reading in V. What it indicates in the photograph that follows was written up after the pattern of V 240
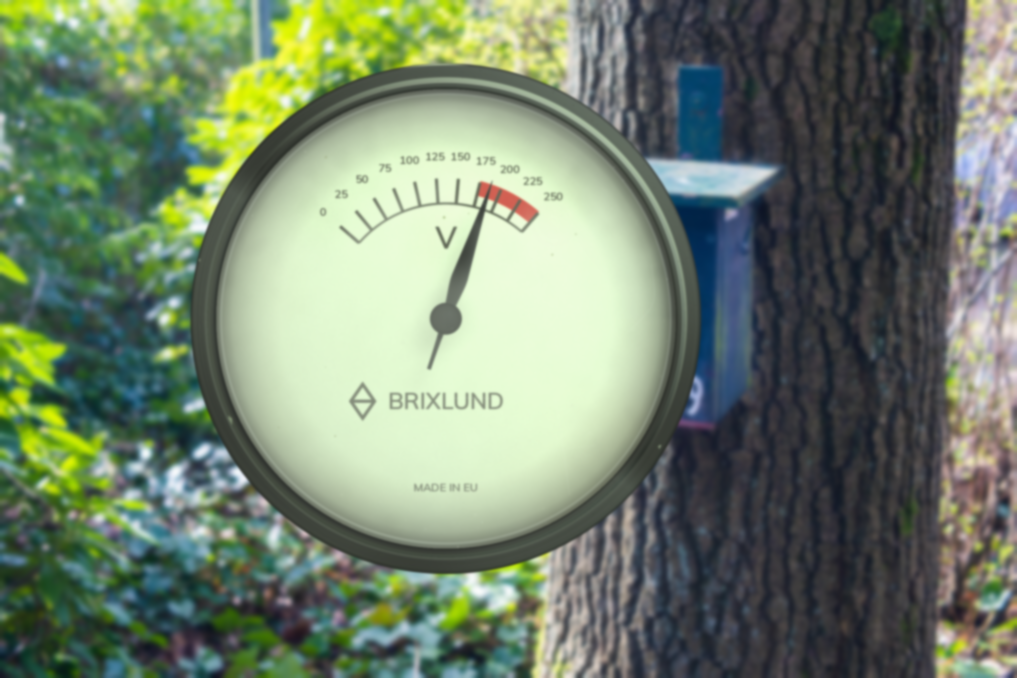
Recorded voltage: V 187.5
